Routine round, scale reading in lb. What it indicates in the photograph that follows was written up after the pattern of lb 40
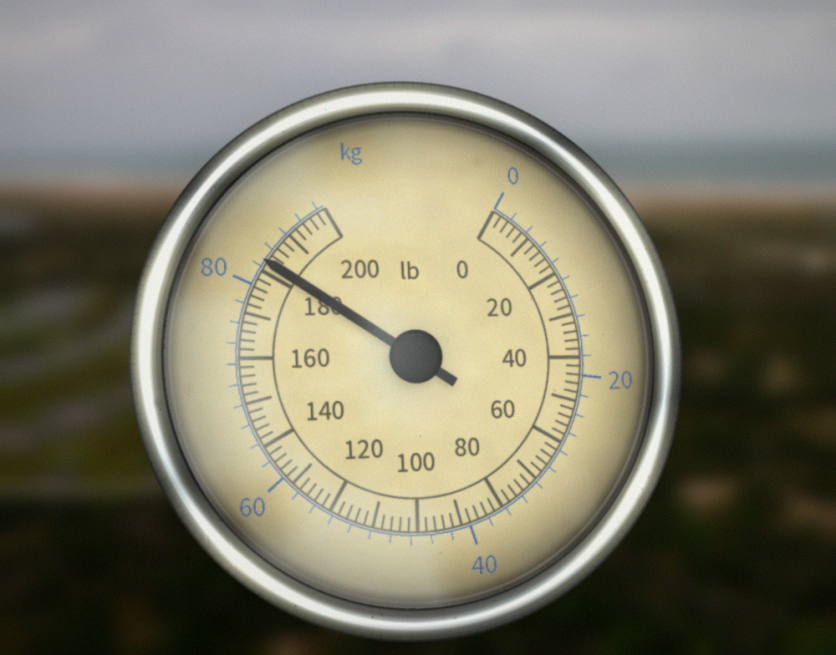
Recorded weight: lb 182
